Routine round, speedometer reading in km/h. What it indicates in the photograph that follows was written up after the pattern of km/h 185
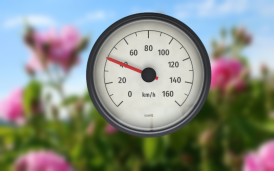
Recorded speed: km/h 40
